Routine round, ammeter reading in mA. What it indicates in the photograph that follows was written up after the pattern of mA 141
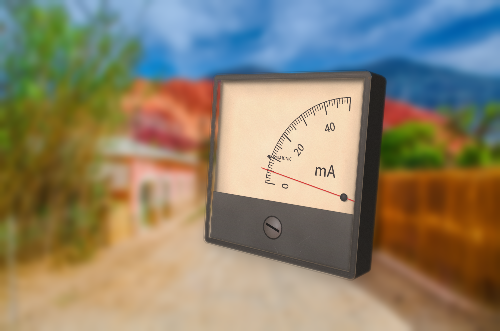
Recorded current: mA 5
